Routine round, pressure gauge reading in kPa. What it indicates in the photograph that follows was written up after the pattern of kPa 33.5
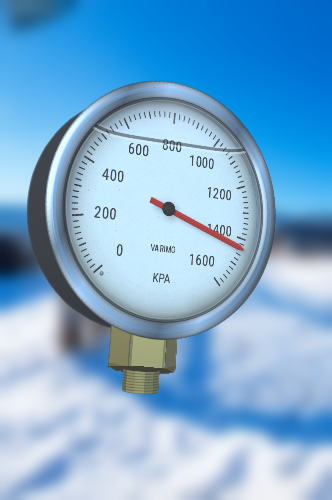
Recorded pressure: kPa 1440
